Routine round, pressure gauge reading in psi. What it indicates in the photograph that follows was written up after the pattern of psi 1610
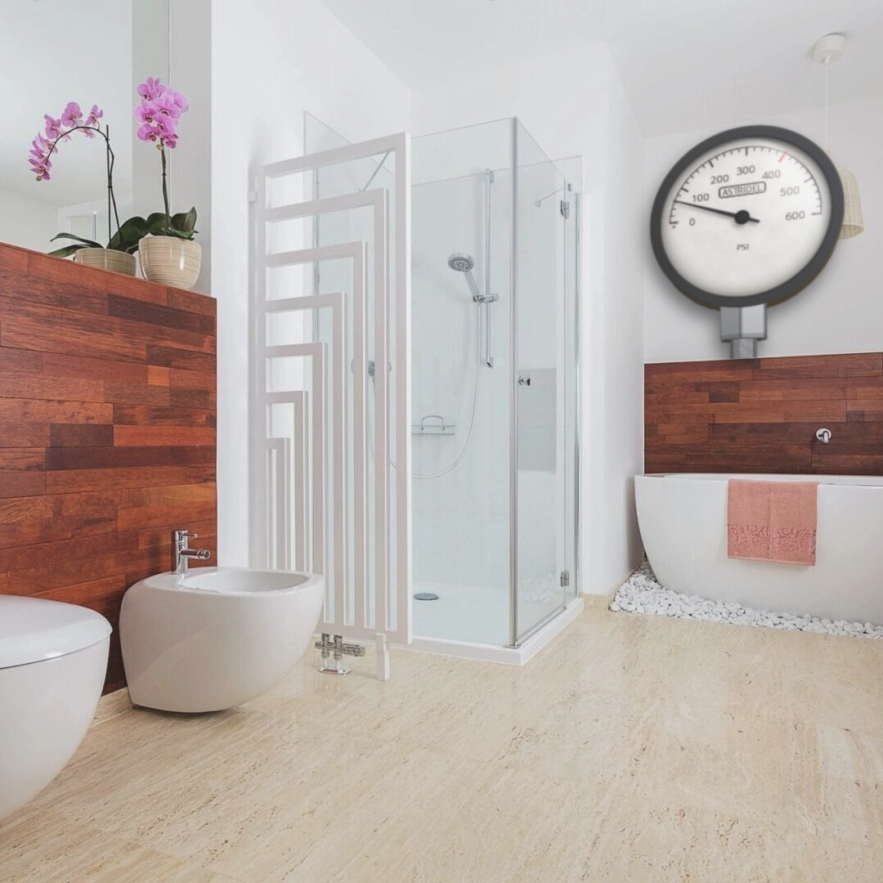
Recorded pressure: psi 60
